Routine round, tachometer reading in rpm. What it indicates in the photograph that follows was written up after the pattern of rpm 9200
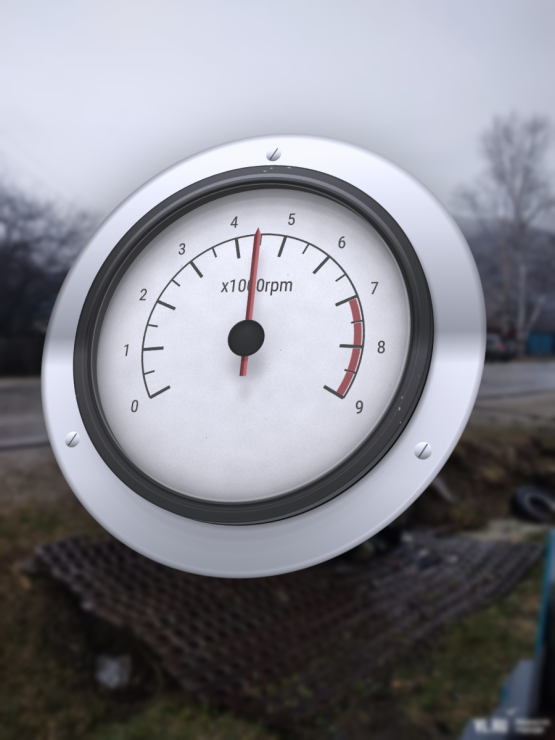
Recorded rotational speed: rpm 4500
